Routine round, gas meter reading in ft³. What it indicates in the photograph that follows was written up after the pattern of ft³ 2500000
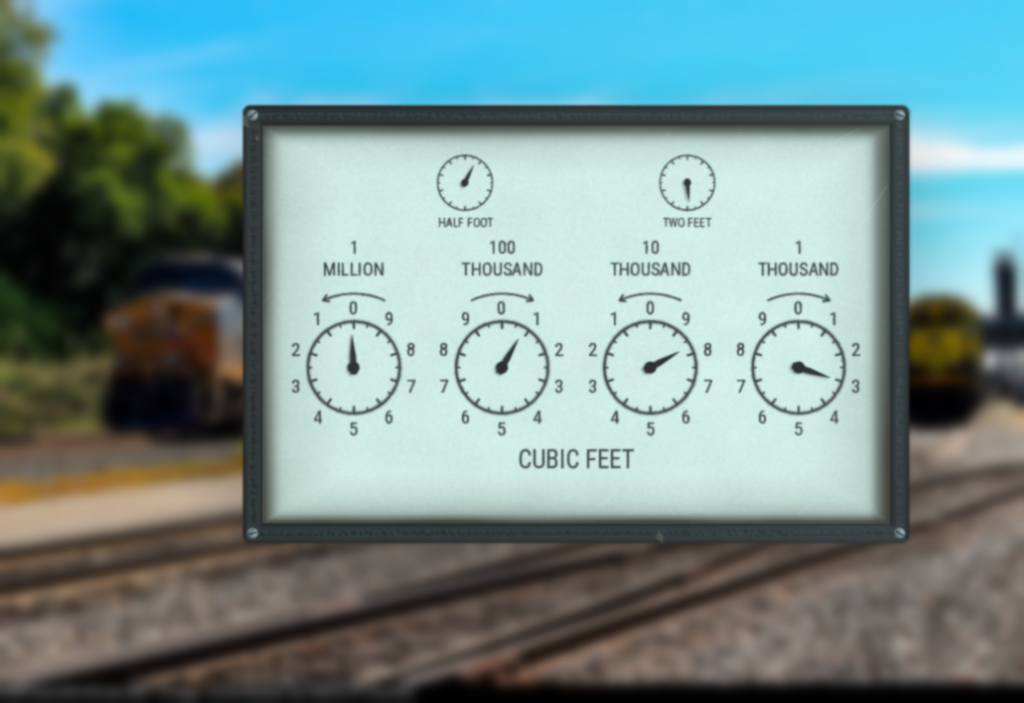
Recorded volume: ft³ 8300
